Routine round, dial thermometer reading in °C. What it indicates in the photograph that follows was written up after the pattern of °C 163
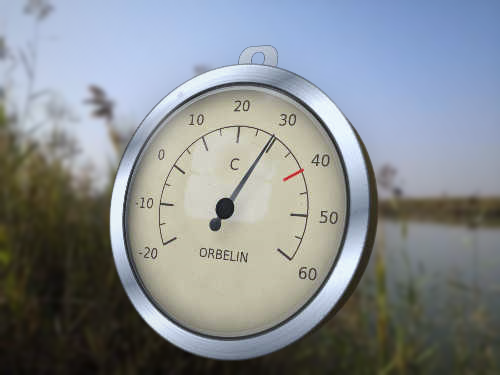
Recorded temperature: °C 30
